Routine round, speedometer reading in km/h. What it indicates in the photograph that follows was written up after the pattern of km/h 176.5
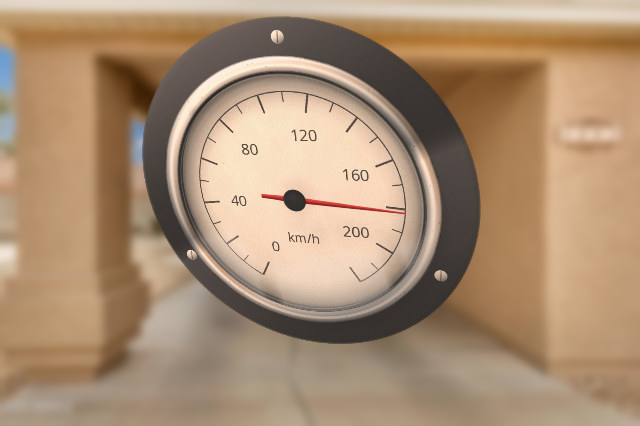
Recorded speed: km/h 180
